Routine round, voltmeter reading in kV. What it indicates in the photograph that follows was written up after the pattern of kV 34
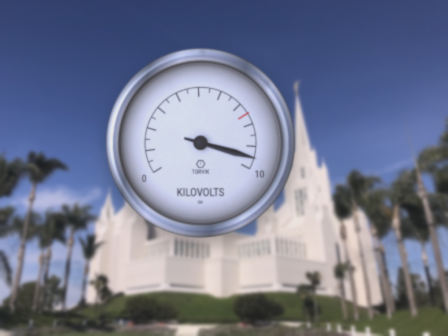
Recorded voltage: kV 9.5
